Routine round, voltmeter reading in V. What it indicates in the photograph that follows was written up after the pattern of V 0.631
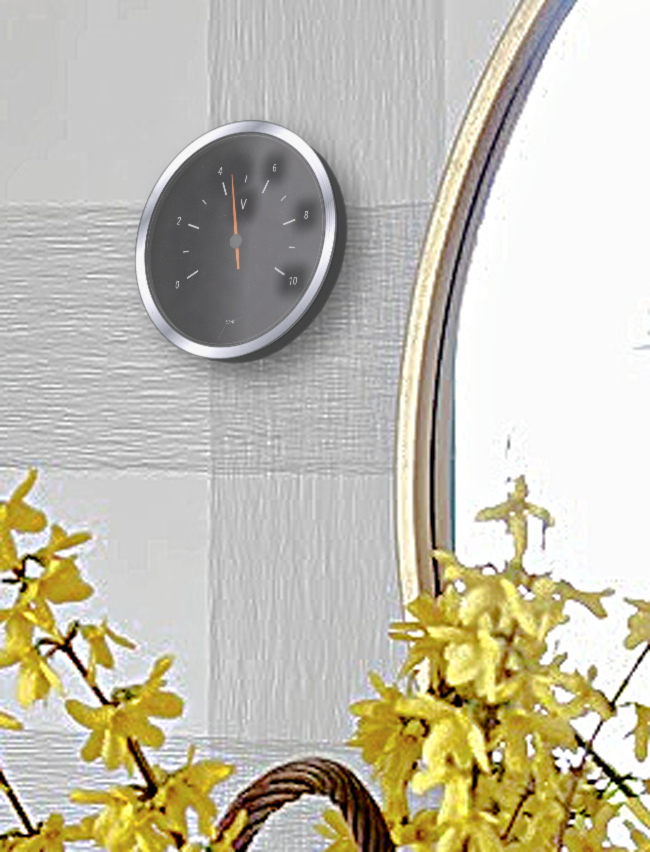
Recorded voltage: V 4.5
